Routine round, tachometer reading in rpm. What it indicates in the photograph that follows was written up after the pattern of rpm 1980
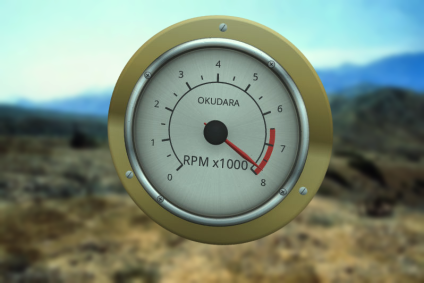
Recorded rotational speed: rpm 7750
